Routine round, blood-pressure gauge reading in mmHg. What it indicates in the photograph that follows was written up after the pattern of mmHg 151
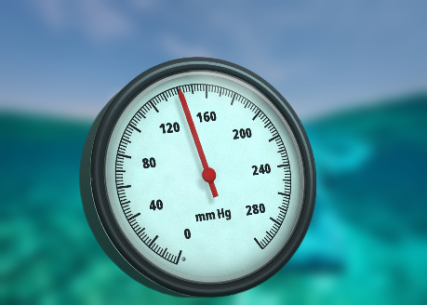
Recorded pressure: mmHg 140
